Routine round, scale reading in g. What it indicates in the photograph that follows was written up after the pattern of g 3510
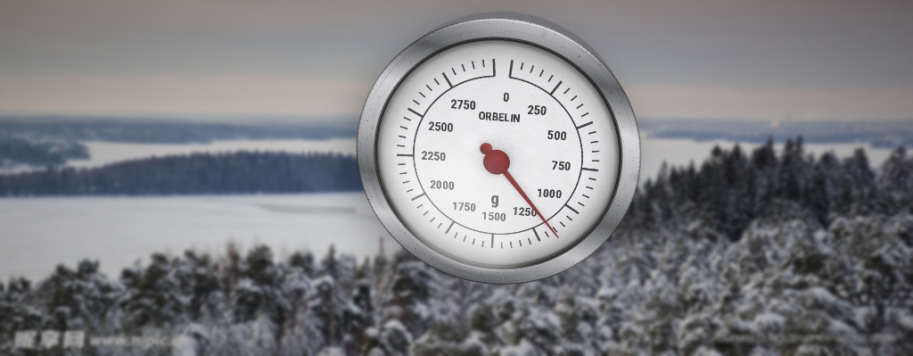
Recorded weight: g 1150
